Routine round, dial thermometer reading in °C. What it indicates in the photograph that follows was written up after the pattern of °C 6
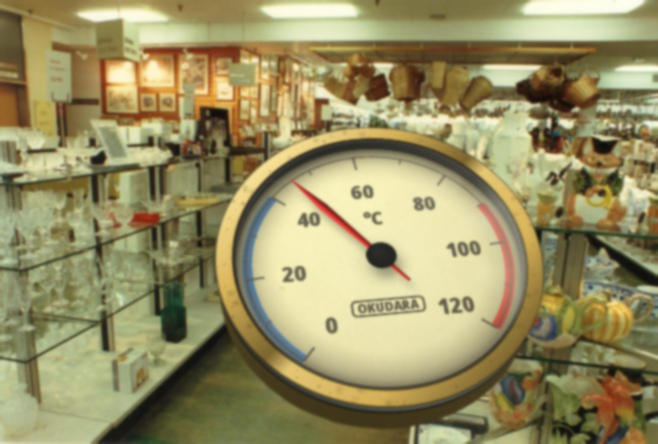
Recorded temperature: °C 45
